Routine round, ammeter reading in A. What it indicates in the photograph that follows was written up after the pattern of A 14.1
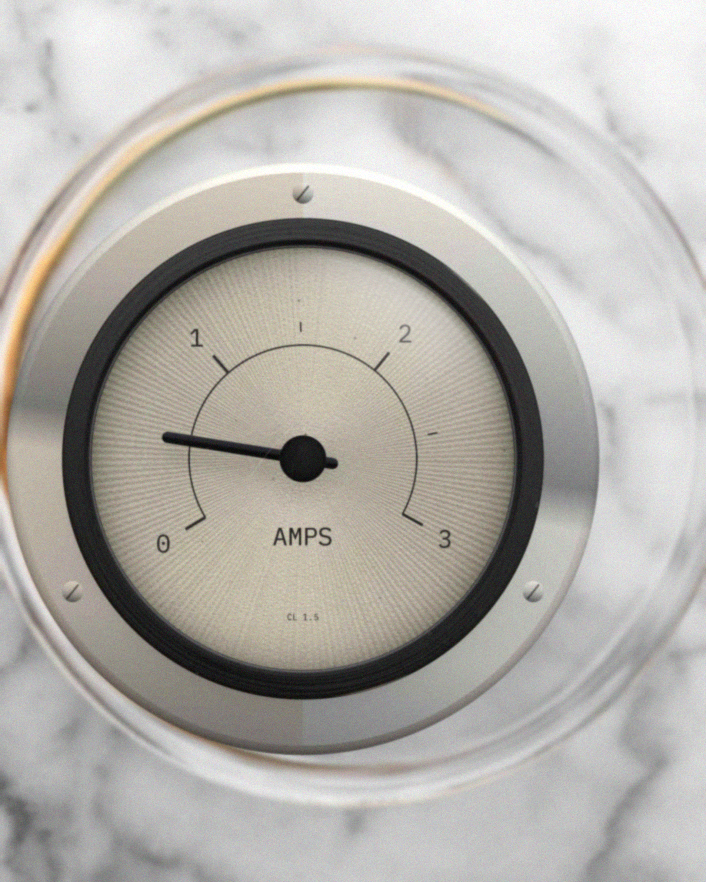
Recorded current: A 0.5
